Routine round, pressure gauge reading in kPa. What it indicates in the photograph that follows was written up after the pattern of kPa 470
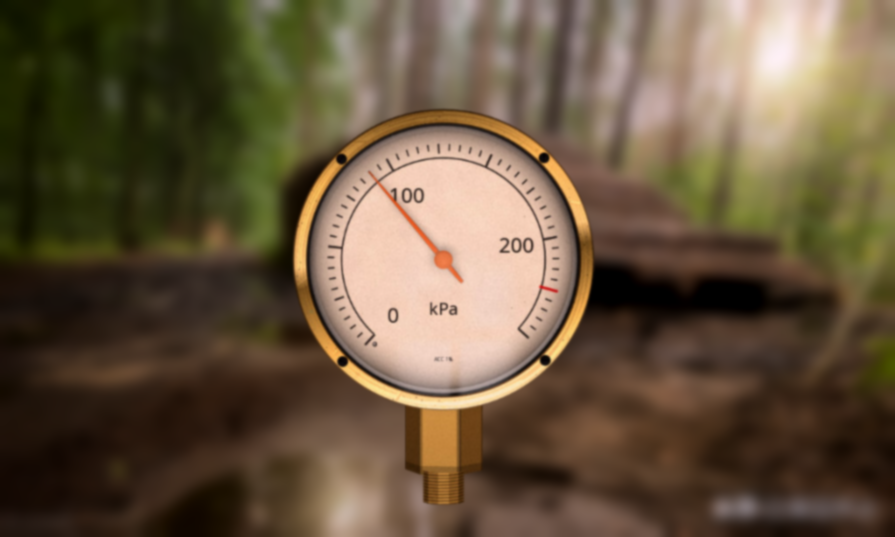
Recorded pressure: kPa 90
